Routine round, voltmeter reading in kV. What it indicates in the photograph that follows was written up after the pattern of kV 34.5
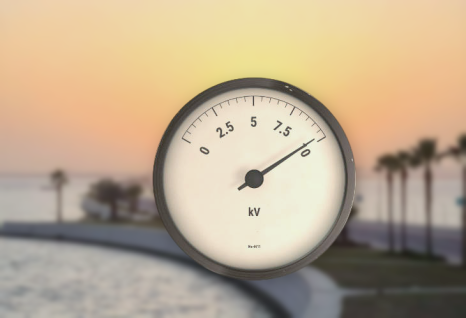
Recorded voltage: kV 9.75
